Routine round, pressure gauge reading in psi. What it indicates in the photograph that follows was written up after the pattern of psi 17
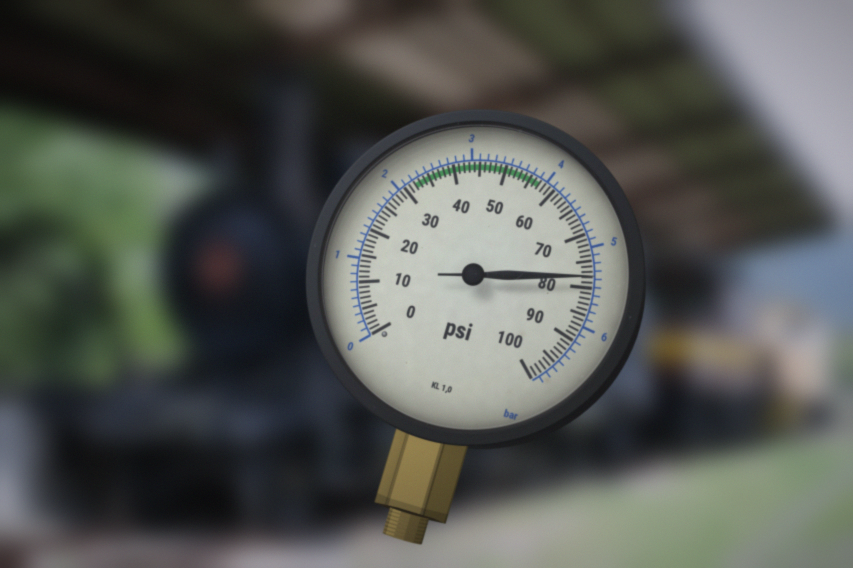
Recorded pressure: psi 78
